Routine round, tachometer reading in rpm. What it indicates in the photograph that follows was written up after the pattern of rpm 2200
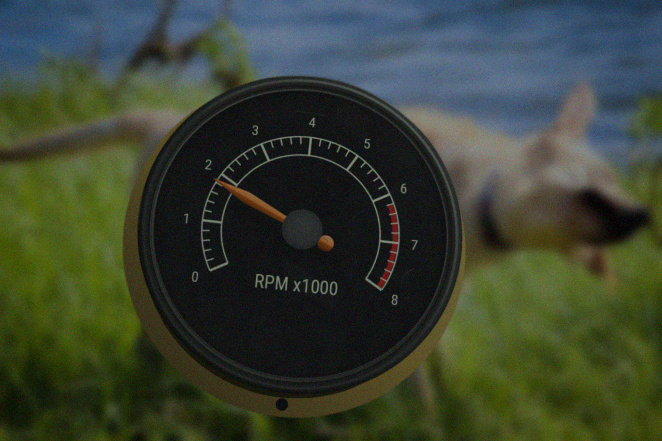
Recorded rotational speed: rpm 1800
